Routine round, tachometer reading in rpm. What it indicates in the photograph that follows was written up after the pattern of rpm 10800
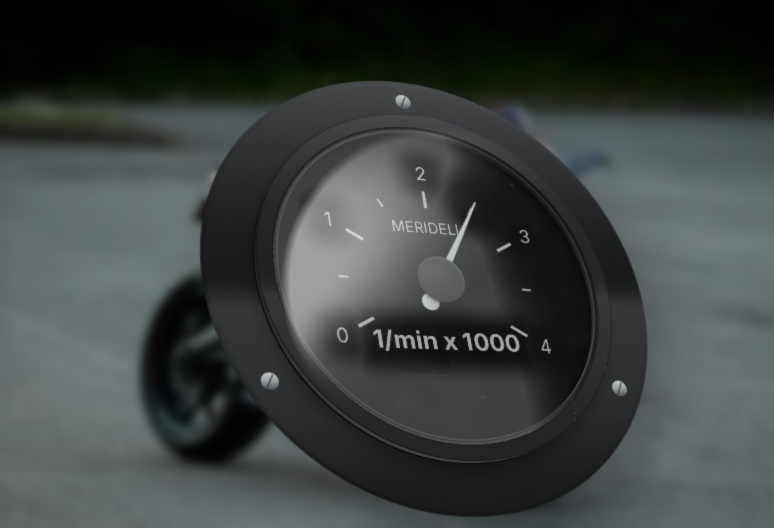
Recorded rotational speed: rpm 2500
